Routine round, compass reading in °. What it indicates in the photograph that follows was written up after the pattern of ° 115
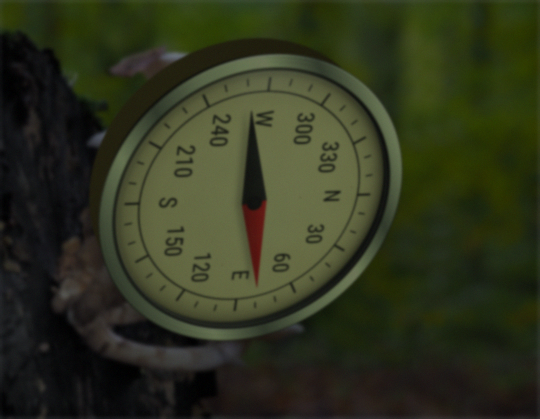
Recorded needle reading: ° 80
